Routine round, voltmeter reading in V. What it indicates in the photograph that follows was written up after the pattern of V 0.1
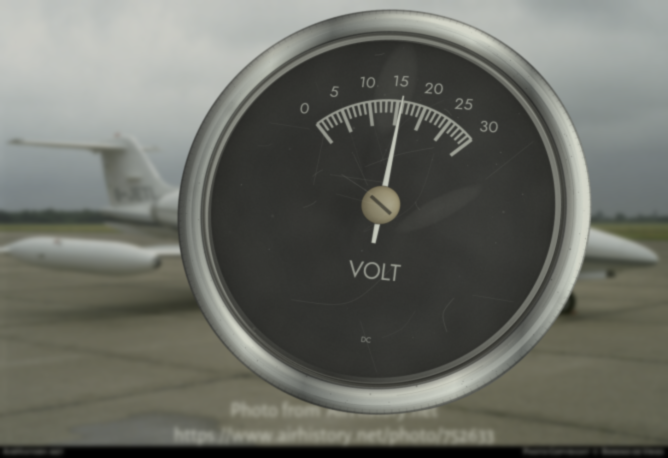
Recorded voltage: V 16
